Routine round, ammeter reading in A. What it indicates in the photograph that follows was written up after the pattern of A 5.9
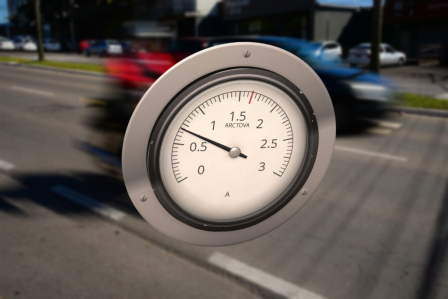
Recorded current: A 0.7
